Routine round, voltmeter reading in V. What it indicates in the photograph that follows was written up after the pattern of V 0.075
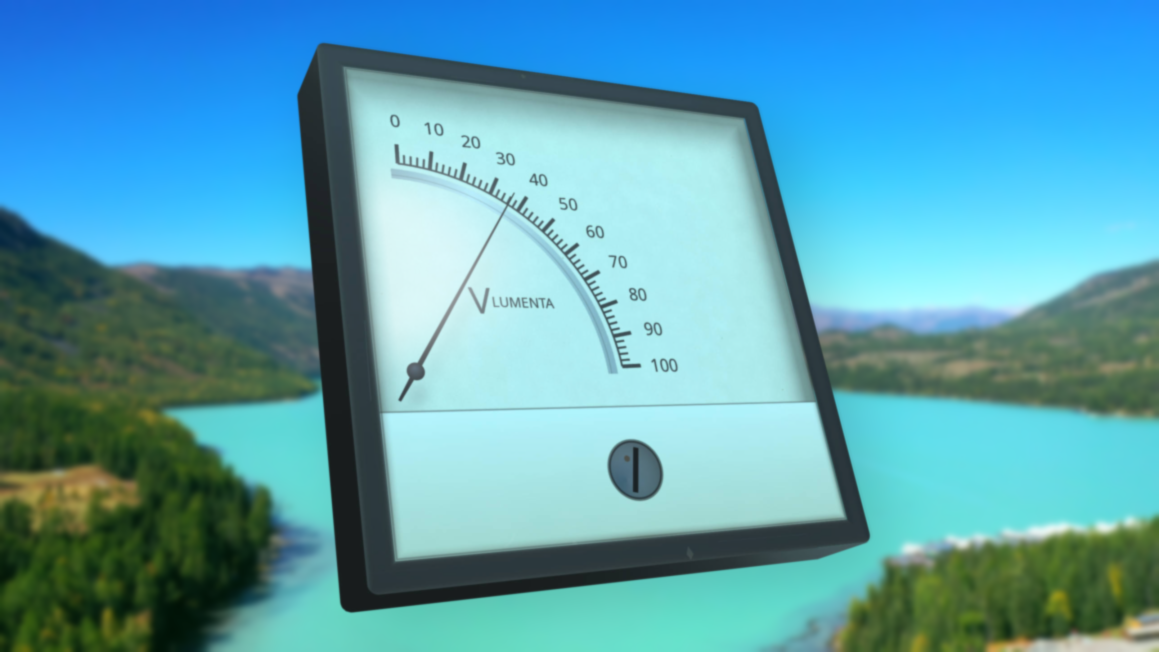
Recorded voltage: V 36
